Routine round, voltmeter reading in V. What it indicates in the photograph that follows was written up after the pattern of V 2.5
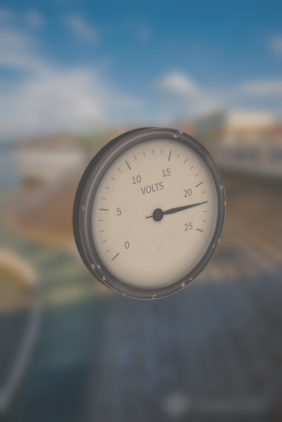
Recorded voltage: V 22
